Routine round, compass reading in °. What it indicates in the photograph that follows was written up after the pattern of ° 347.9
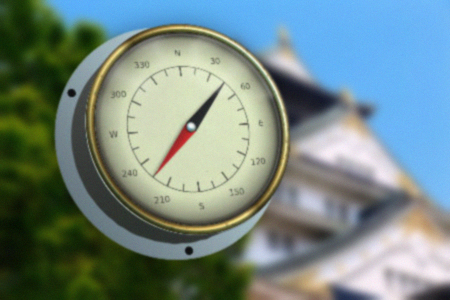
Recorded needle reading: ° 225
